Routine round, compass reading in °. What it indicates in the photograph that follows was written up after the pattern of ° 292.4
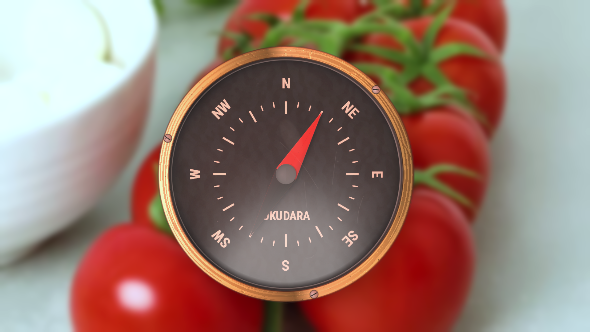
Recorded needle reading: ° 30
